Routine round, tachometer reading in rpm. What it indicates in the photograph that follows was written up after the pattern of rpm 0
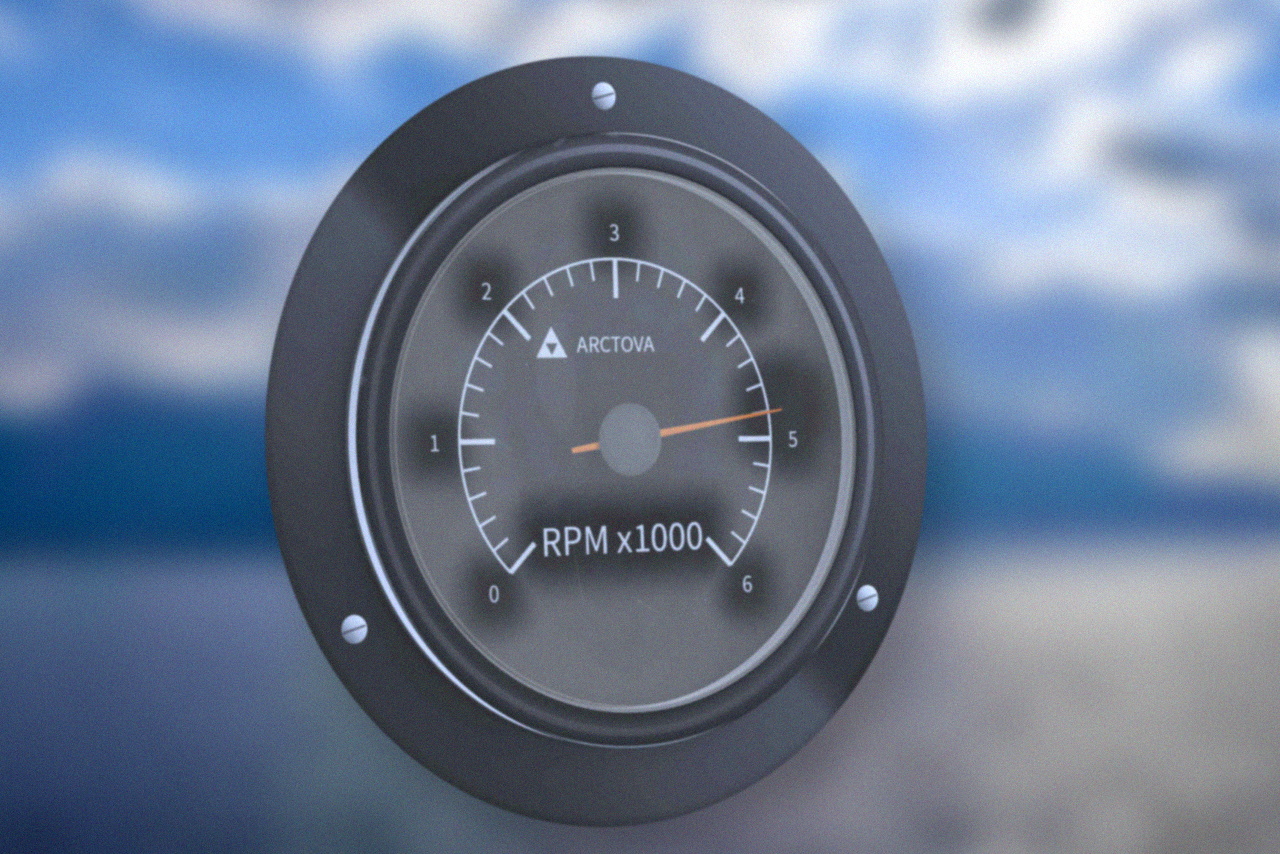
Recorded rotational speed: rpm 4800
